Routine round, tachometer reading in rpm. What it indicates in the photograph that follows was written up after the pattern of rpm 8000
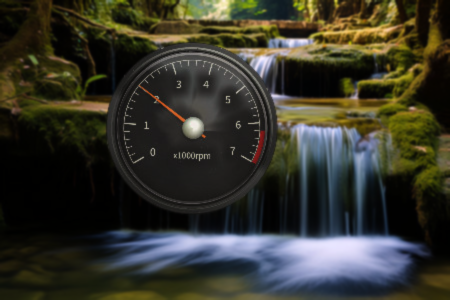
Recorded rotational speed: rpm 2000
